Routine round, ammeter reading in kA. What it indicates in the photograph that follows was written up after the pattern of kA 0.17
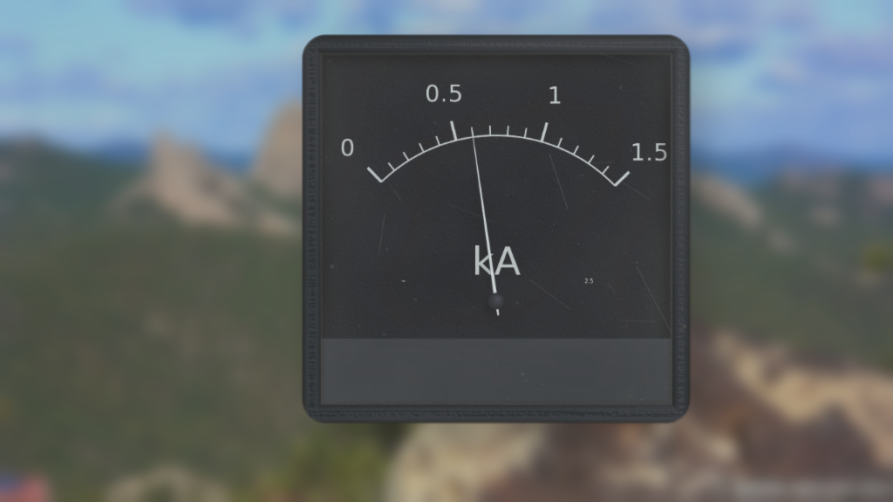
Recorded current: kA 0.6
